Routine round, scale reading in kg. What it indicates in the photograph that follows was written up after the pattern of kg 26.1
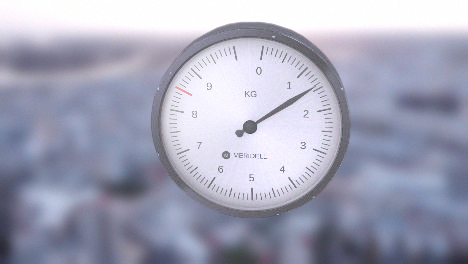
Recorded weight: kg 1.4
